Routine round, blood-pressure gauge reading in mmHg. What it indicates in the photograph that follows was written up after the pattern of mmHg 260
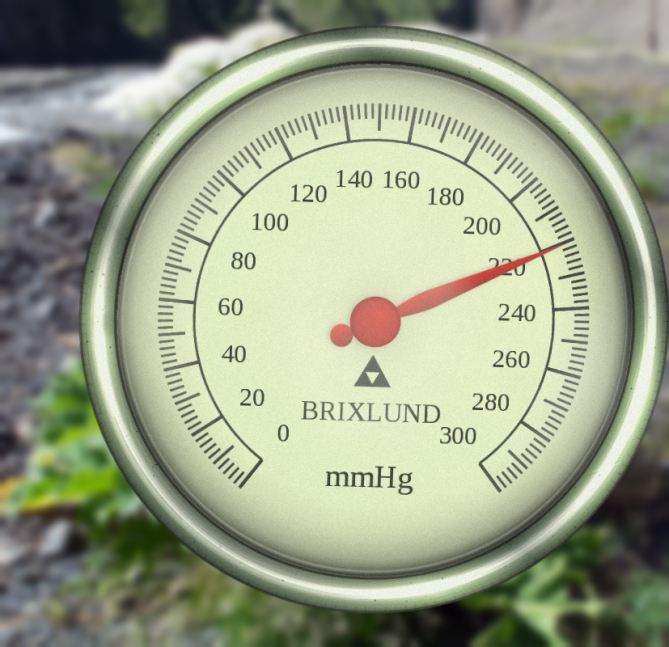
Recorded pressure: mmHg 220
